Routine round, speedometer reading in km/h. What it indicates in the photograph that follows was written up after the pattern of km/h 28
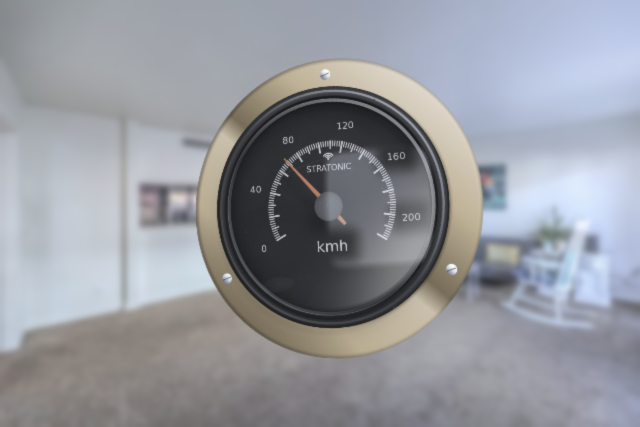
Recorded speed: km/h 70
